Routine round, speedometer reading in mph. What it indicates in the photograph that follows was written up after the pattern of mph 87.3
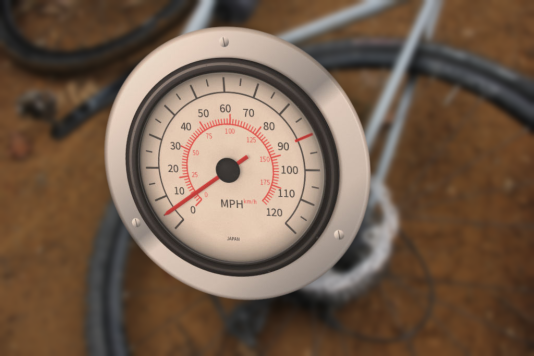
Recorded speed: mph 5
